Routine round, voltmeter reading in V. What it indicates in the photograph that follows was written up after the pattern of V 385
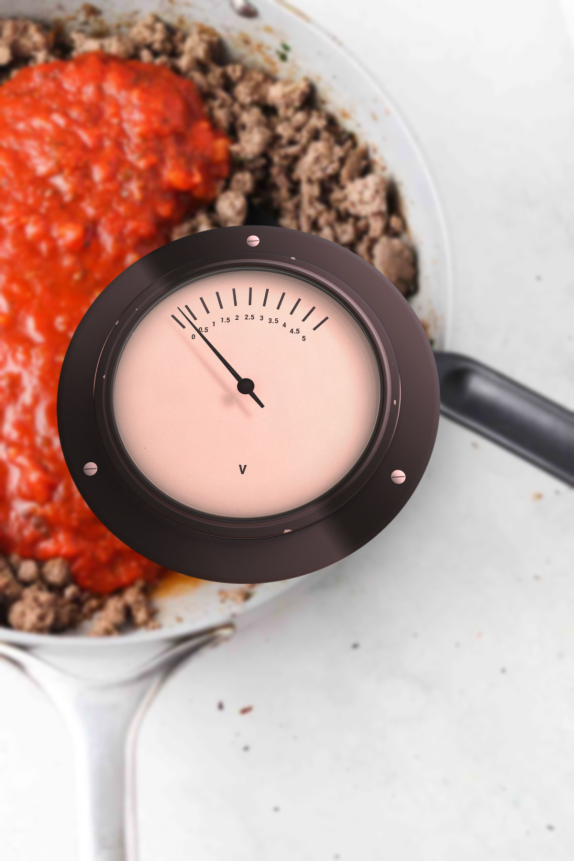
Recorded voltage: V 0.25
